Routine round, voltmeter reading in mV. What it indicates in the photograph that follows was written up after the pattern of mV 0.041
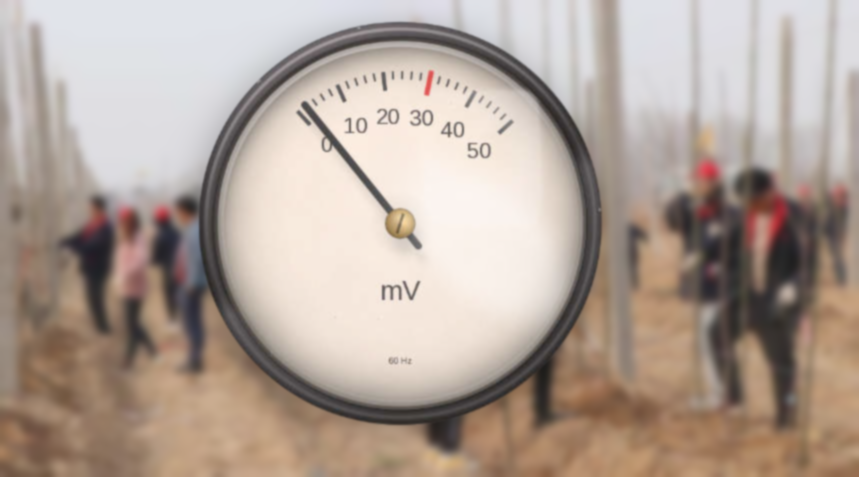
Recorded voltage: mV 2
